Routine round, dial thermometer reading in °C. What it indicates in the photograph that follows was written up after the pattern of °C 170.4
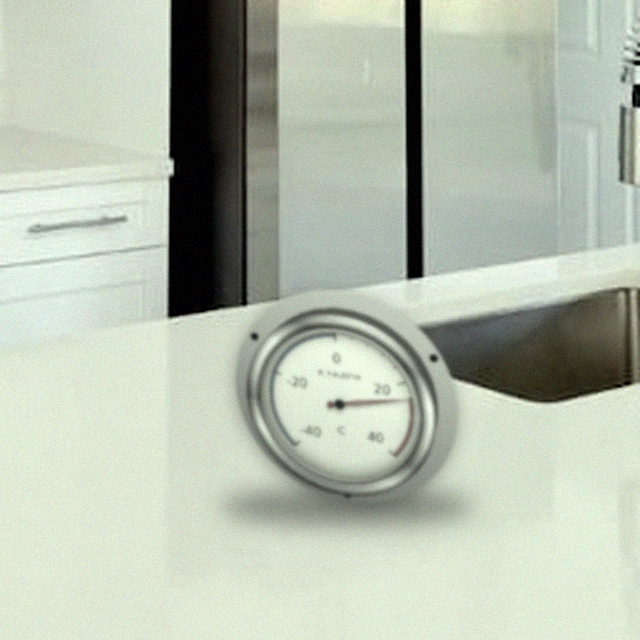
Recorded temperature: °C 24
